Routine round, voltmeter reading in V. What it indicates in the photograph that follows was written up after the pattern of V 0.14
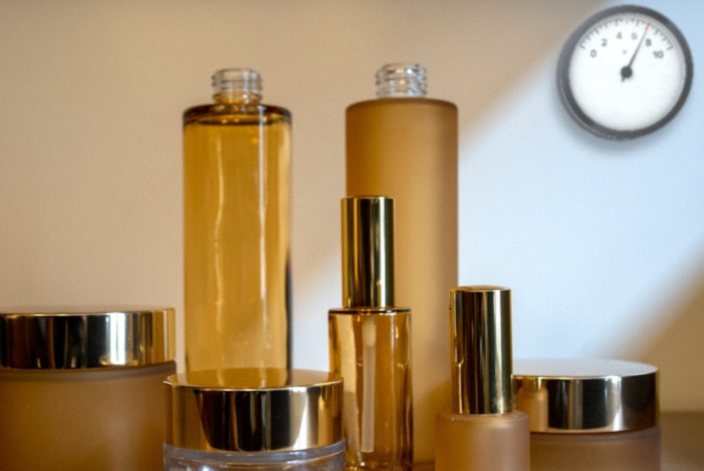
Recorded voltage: V 7
